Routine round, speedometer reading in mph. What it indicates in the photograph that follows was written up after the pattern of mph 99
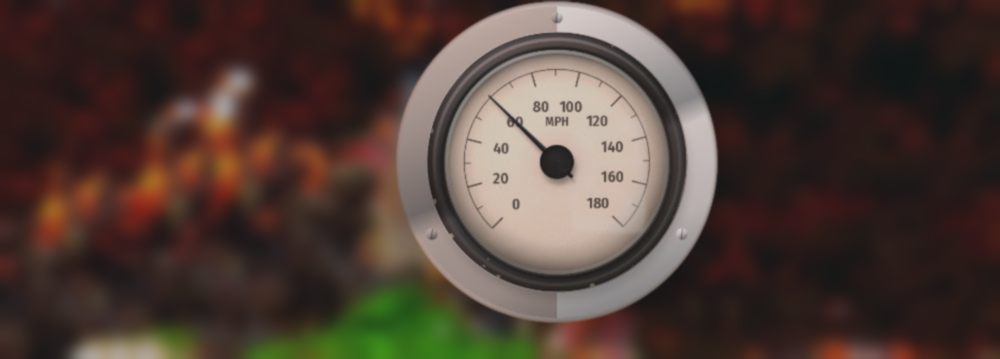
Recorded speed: mph 60
